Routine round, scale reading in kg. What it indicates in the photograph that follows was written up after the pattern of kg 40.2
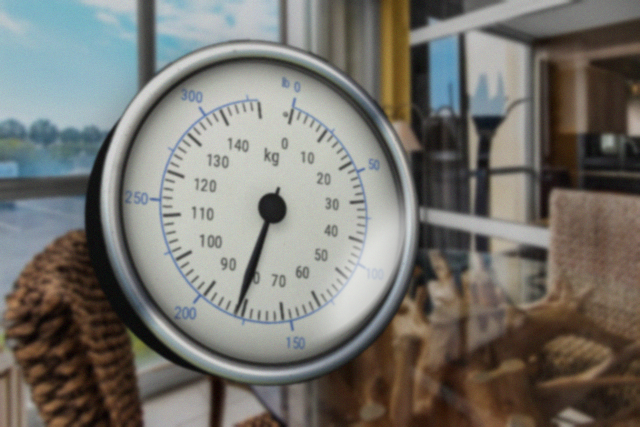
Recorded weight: kg 82
